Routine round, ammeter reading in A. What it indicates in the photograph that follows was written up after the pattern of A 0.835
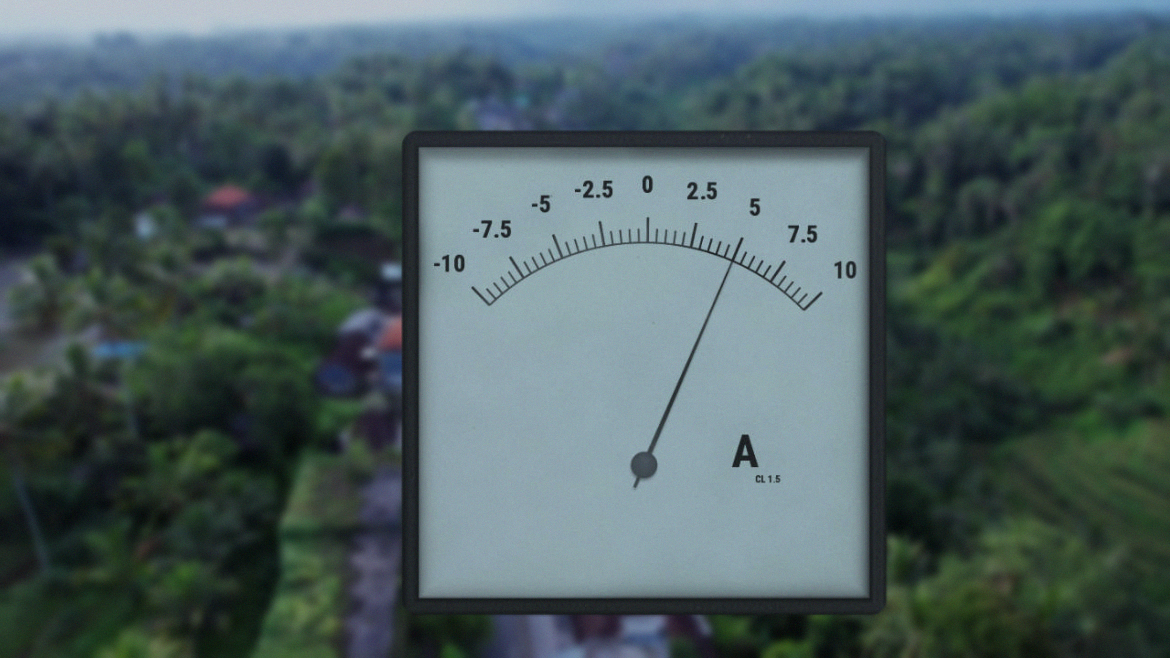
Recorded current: A 5
